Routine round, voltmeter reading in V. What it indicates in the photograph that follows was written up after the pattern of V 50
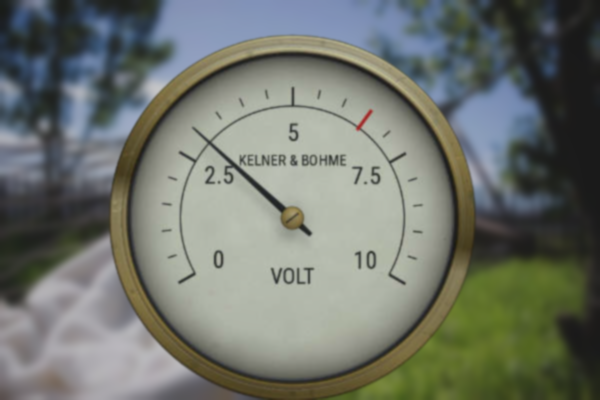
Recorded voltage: V 3
